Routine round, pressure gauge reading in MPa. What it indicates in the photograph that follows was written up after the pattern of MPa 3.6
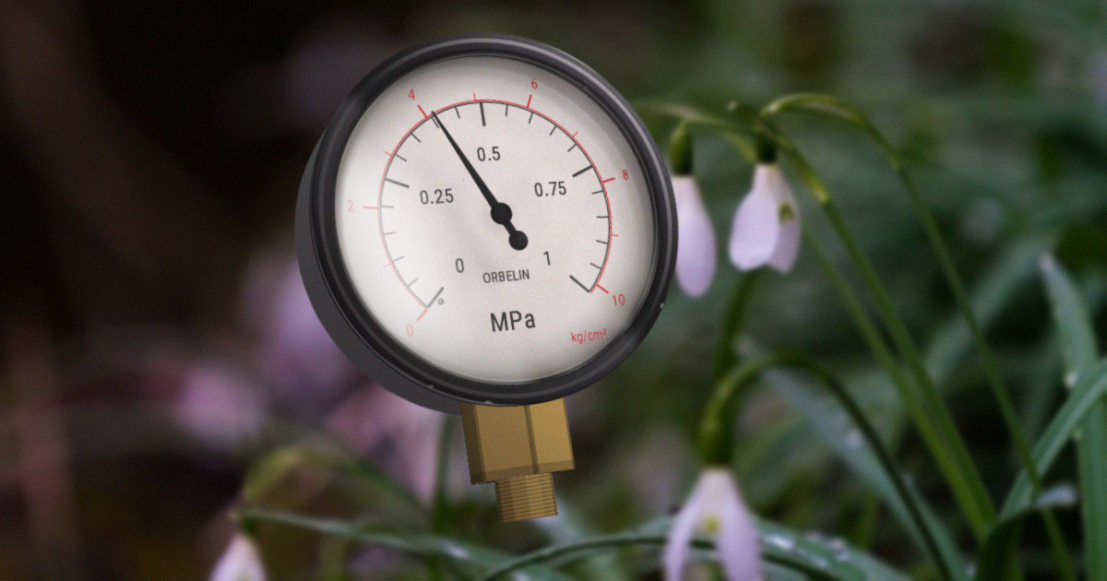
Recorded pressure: MPa 0.4
